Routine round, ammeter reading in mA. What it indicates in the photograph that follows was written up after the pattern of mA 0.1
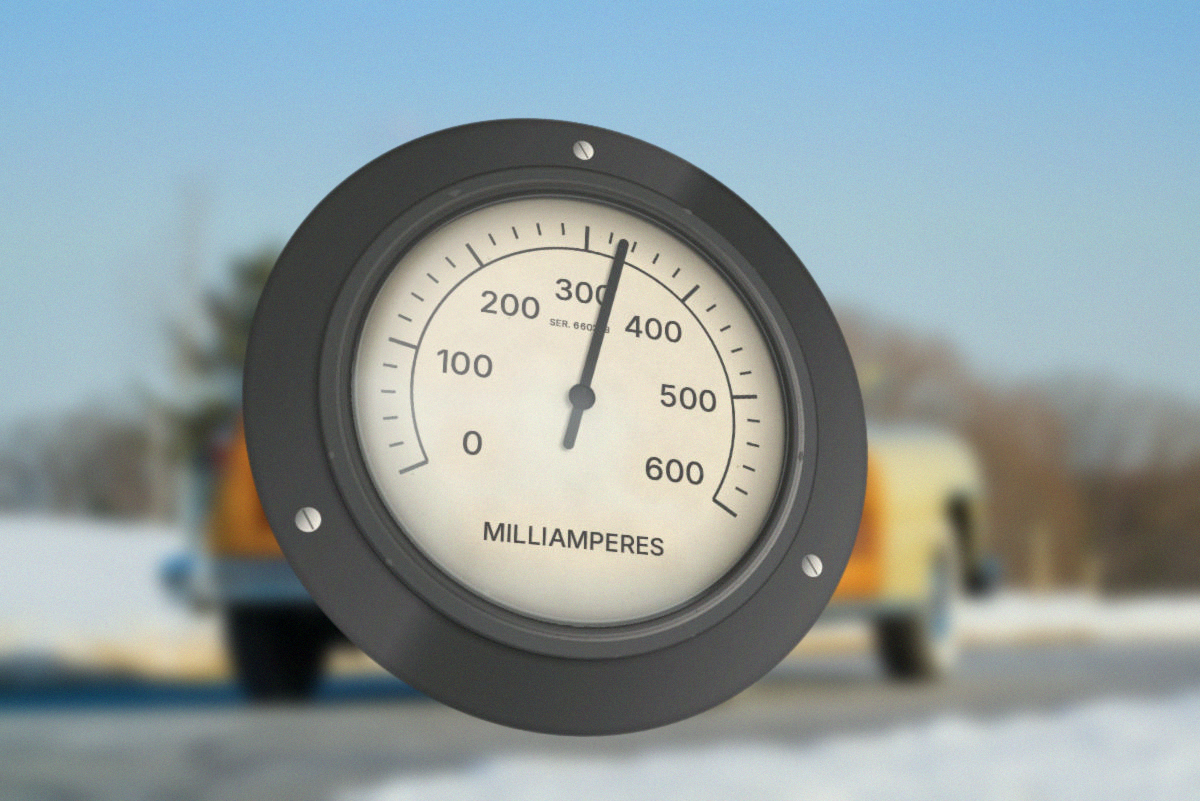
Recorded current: mA 330
